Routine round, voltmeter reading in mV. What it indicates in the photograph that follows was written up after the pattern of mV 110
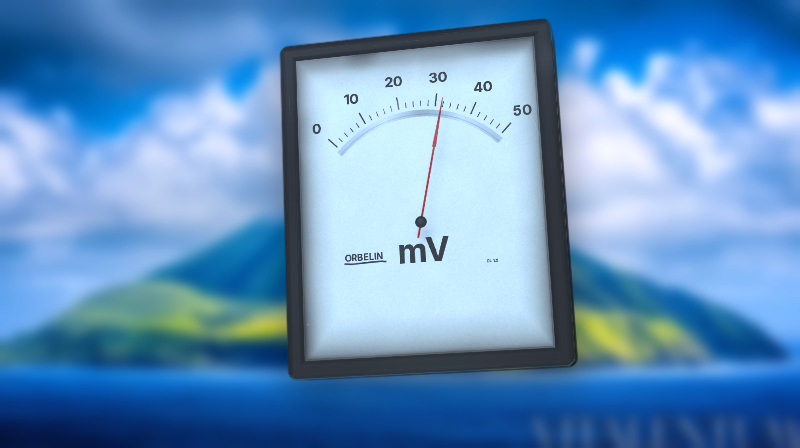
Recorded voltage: mV 32
